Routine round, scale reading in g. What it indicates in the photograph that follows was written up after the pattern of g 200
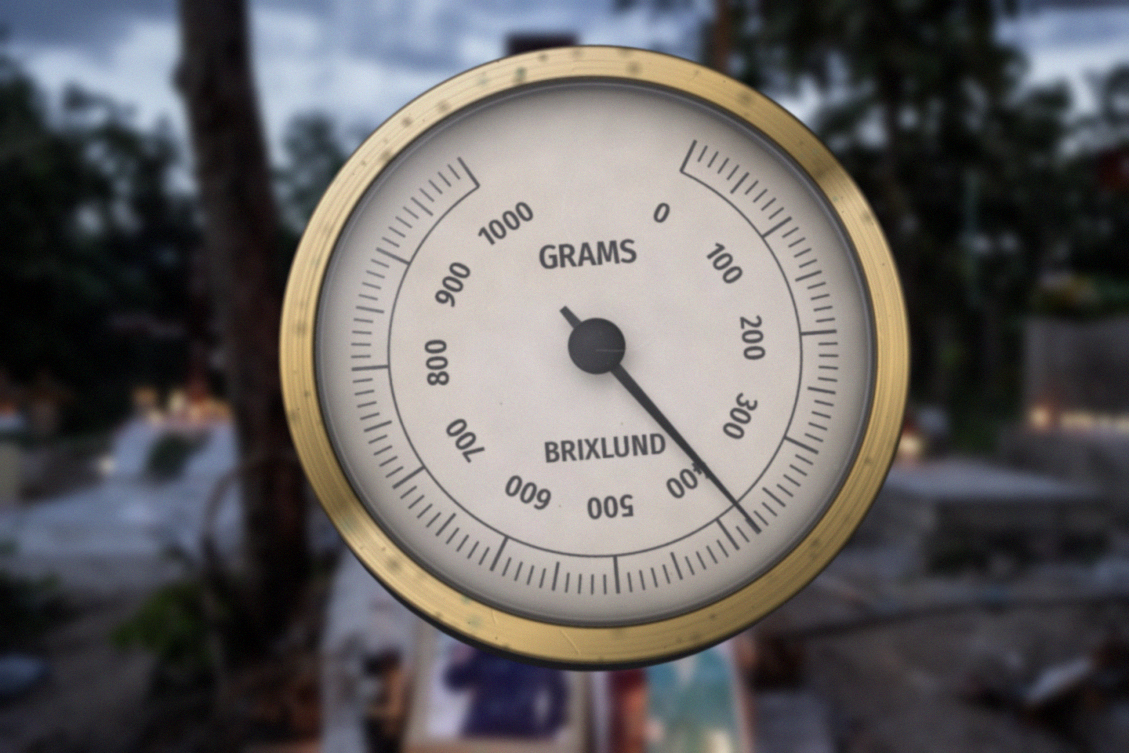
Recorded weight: g 380
